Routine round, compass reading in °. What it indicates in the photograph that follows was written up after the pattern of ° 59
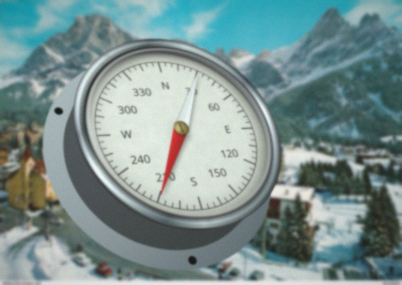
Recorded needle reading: ° 210
